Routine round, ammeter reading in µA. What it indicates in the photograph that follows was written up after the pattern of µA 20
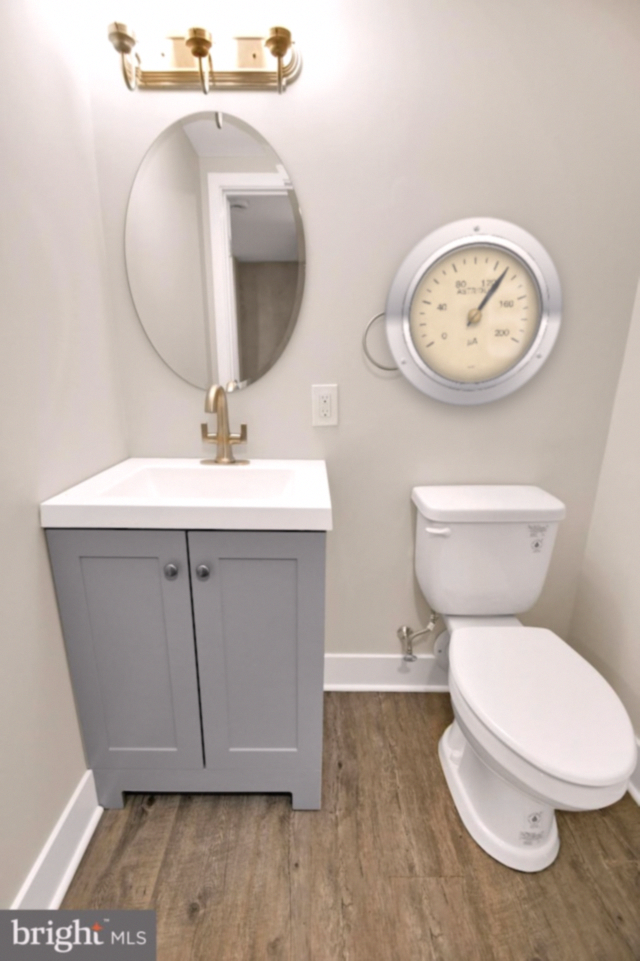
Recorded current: µA 130
